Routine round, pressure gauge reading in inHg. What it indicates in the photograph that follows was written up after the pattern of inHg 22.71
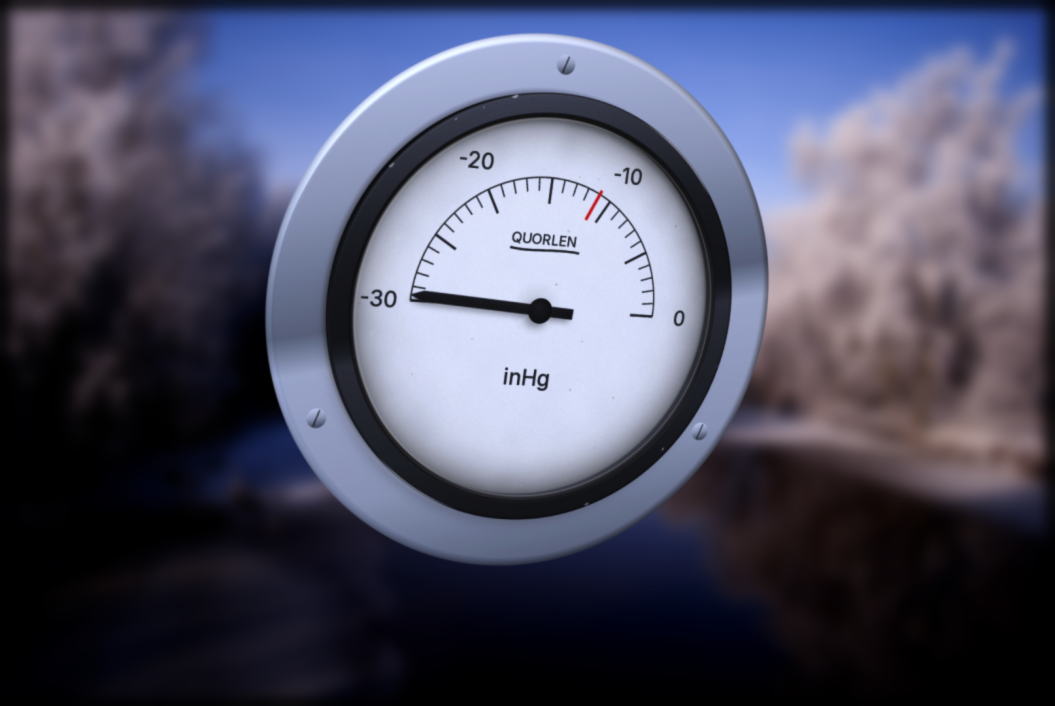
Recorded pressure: inHg -29.5
